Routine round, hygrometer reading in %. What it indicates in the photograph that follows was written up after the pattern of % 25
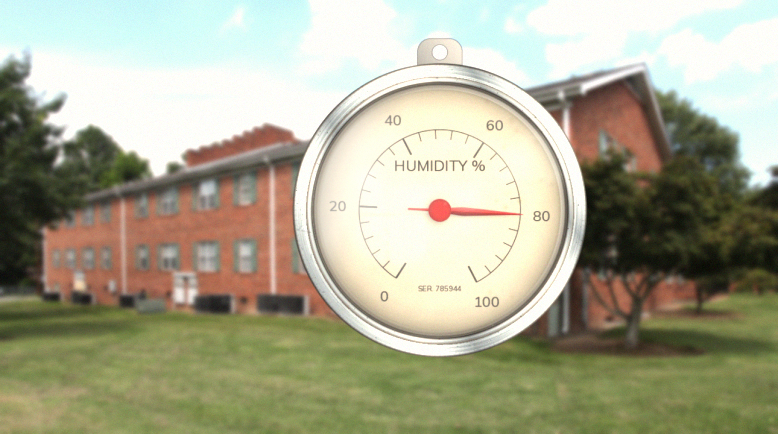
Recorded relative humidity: % 80
